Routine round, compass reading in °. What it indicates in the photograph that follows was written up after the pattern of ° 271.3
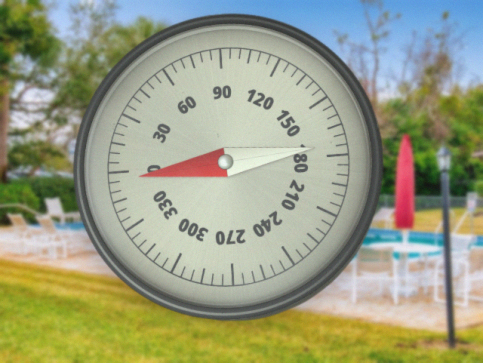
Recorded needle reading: ° 355
